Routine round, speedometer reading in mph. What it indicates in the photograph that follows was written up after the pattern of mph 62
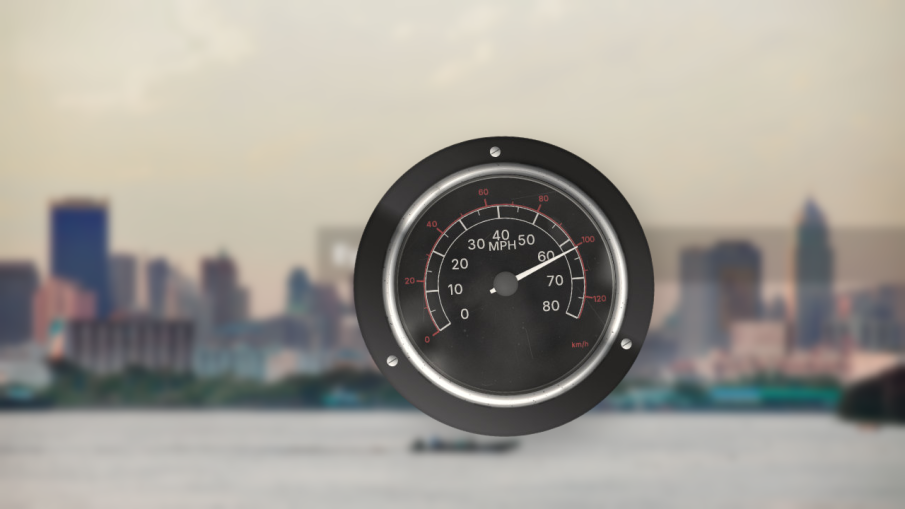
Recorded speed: mph 62.5
